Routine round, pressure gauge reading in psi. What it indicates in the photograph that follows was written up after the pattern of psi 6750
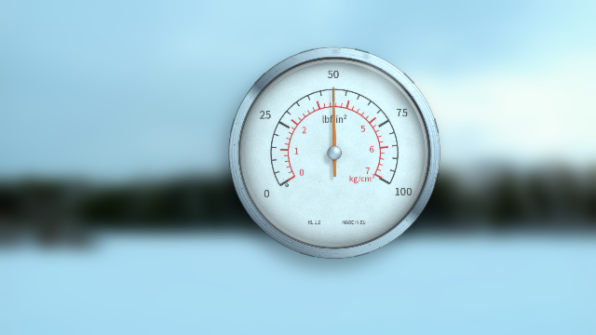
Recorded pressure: psi 50
